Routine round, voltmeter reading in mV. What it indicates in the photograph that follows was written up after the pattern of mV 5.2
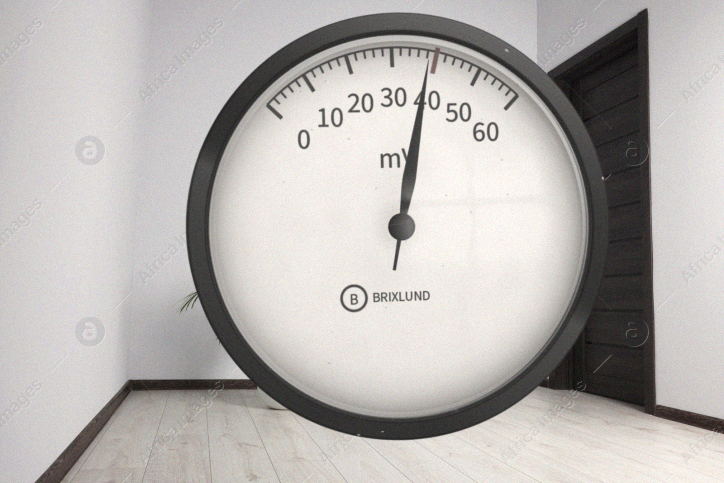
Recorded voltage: mV 38
